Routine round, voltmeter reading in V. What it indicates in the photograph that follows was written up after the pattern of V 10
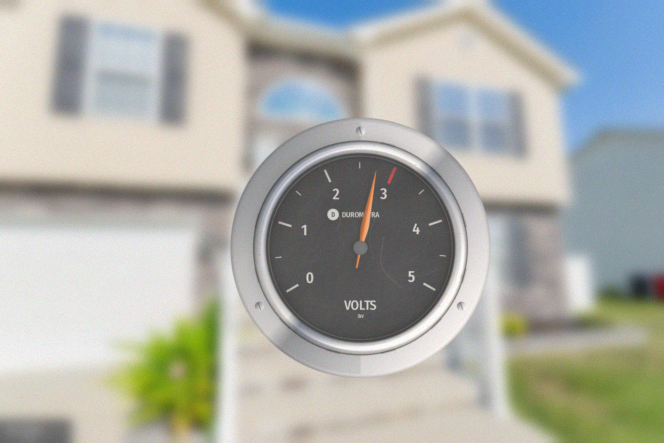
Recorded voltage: V 2.75
